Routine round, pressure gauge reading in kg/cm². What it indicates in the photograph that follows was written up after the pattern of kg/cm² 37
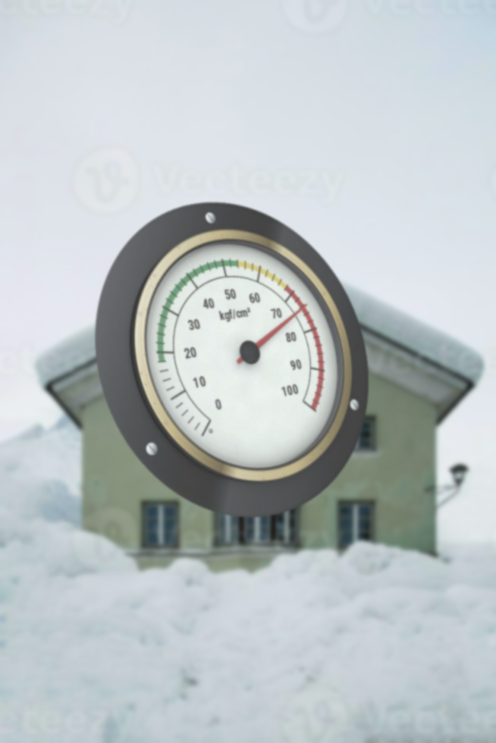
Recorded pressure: kg/cm² 74
